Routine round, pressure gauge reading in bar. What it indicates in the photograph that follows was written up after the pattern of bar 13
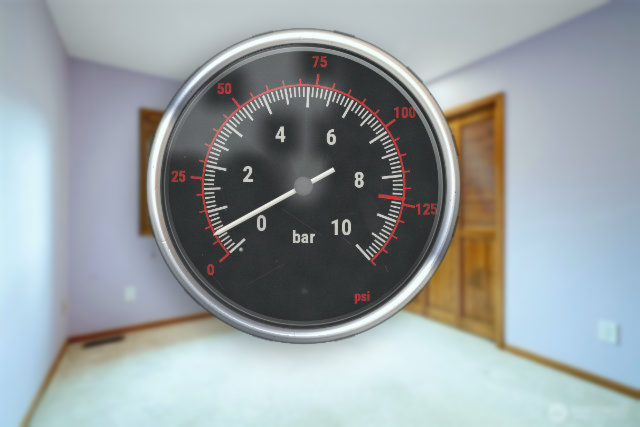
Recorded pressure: bar 0.5
